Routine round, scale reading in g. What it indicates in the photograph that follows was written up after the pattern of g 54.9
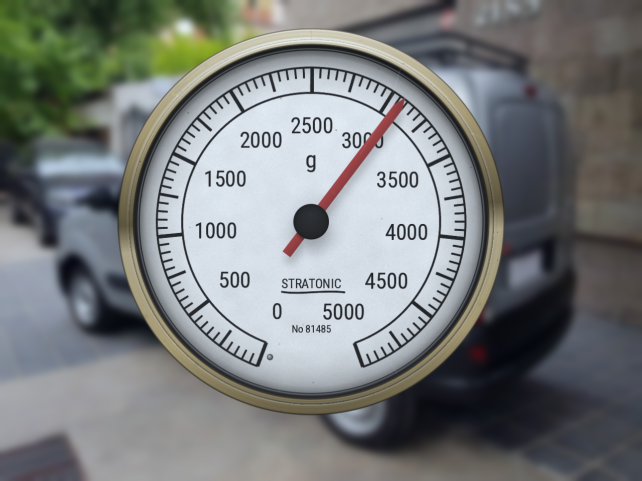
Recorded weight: g 3075
